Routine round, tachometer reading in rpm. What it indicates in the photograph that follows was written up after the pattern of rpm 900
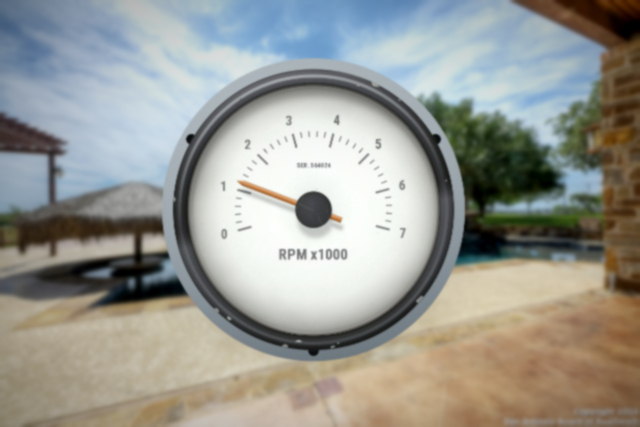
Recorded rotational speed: rpm 1200
